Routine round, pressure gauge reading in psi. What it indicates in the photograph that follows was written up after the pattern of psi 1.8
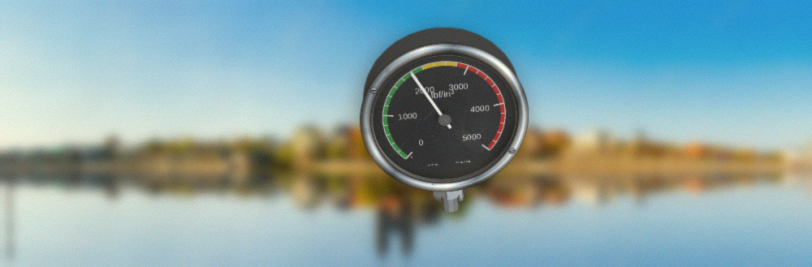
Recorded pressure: psi 2000
